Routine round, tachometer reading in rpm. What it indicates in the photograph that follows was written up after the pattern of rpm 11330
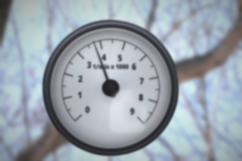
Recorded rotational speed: rpm 3750
